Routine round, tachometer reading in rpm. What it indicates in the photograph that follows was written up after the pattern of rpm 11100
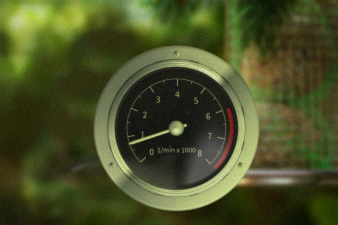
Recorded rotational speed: rpm 750
